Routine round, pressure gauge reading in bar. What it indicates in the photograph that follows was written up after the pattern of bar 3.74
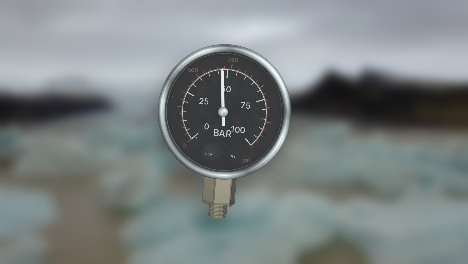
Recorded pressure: bar 47.5
